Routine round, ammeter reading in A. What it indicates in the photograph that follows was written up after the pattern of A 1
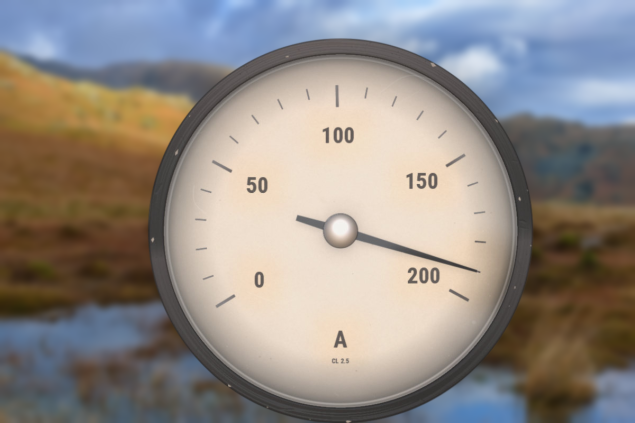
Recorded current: A 190
